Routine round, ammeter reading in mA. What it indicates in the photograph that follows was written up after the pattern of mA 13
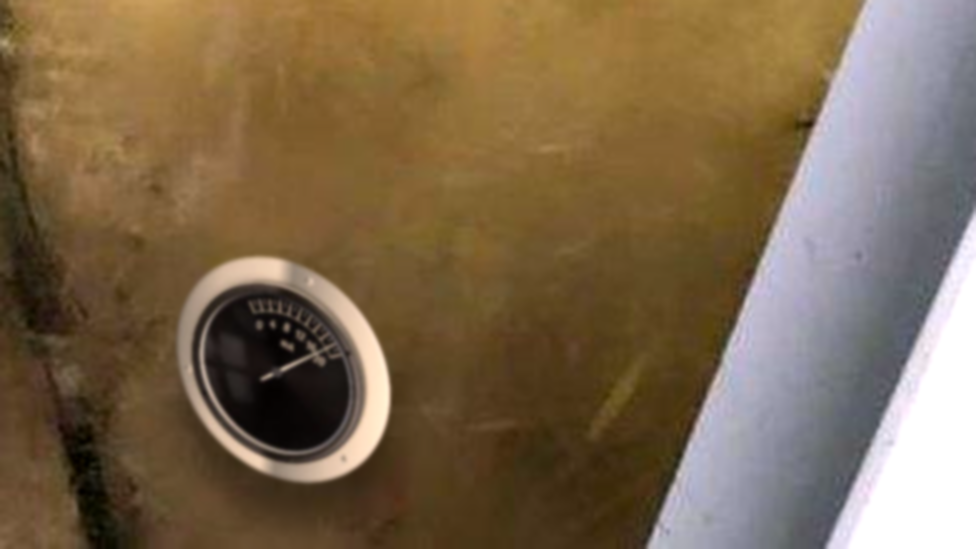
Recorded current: mA 18
